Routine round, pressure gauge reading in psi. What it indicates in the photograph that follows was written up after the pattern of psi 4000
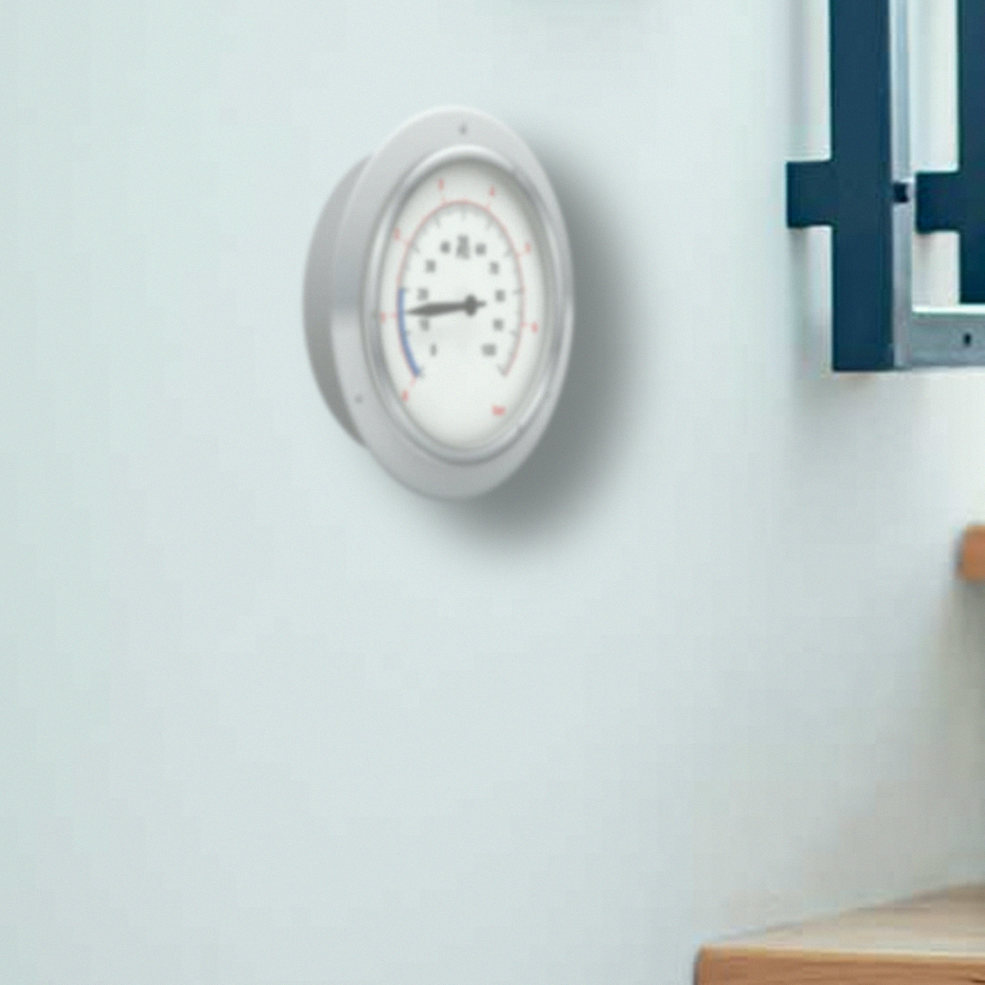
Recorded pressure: psi 15
